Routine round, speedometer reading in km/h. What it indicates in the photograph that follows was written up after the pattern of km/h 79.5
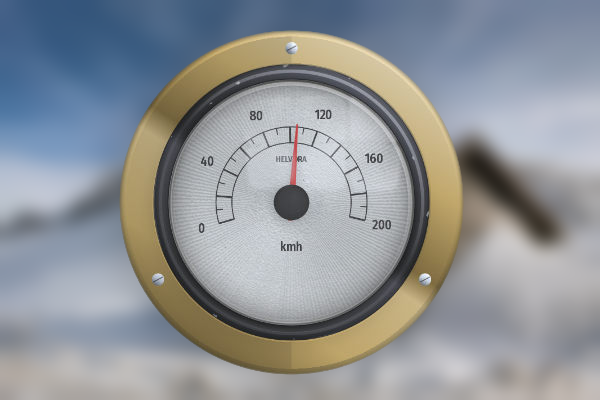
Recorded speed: km/h 105
